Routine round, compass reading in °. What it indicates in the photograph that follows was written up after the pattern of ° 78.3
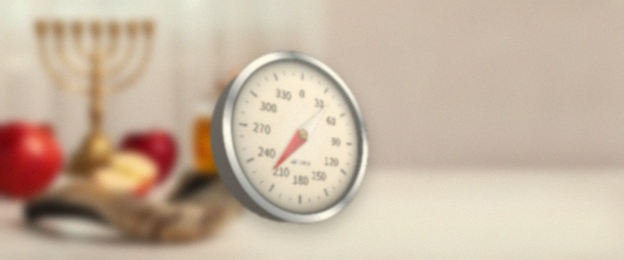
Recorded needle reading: ° 220
